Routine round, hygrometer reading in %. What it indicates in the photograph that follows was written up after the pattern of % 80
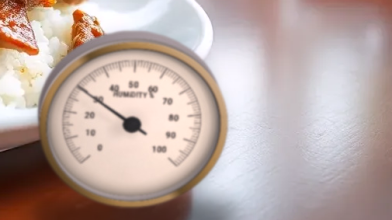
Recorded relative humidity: % 30
